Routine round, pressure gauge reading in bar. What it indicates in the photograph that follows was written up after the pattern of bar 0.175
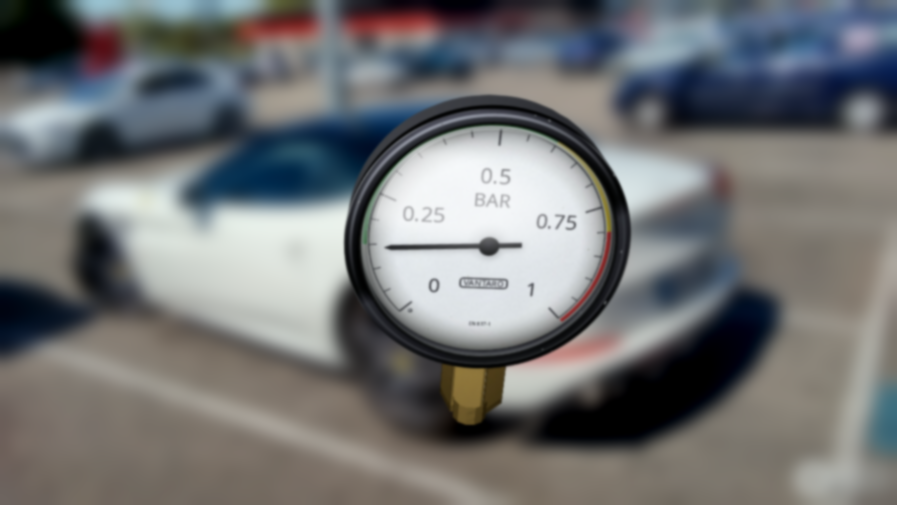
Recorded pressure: bar 0.15
